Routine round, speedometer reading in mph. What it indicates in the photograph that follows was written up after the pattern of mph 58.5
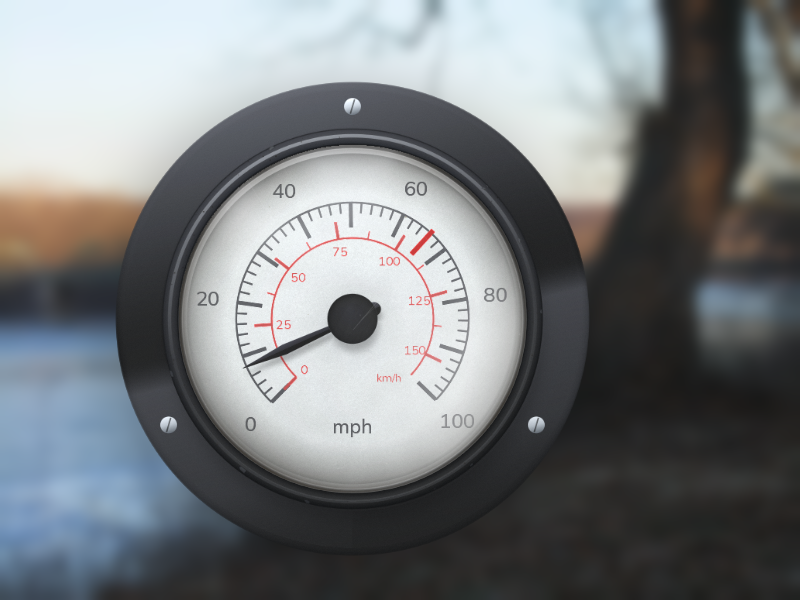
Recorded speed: mph 8
